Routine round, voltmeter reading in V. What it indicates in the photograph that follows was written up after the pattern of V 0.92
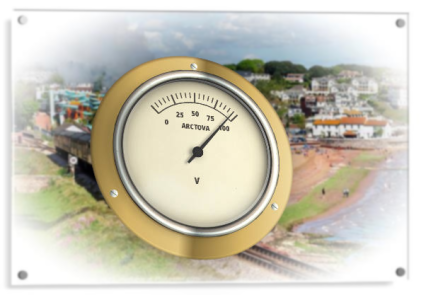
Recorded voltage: V 95
